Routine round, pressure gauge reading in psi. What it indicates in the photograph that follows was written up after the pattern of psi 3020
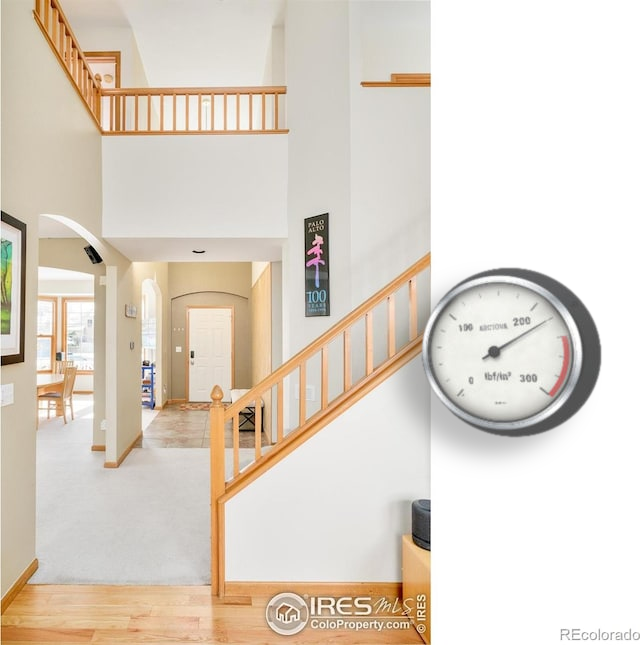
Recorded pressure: psi 220
